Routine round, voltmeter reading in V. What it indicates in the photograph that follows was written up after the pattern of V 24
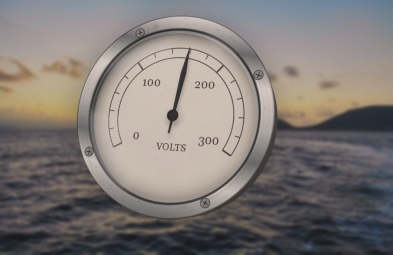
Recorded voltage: V 160
